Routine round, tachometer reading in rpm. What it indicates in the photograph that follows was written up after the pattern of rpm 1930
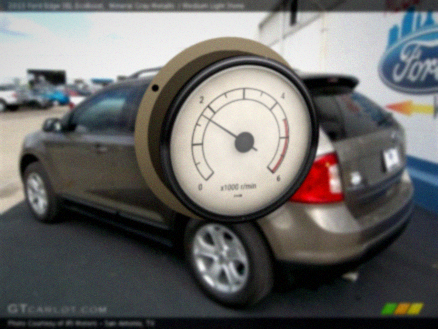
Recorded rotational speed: rpm 1750
